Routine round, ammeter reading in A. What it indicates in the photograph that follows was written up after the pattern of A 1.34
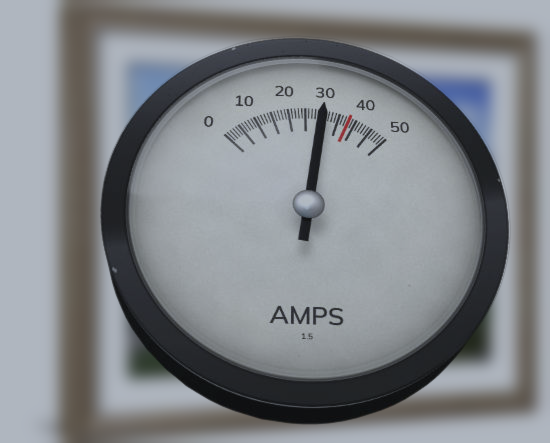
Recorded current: A 30
